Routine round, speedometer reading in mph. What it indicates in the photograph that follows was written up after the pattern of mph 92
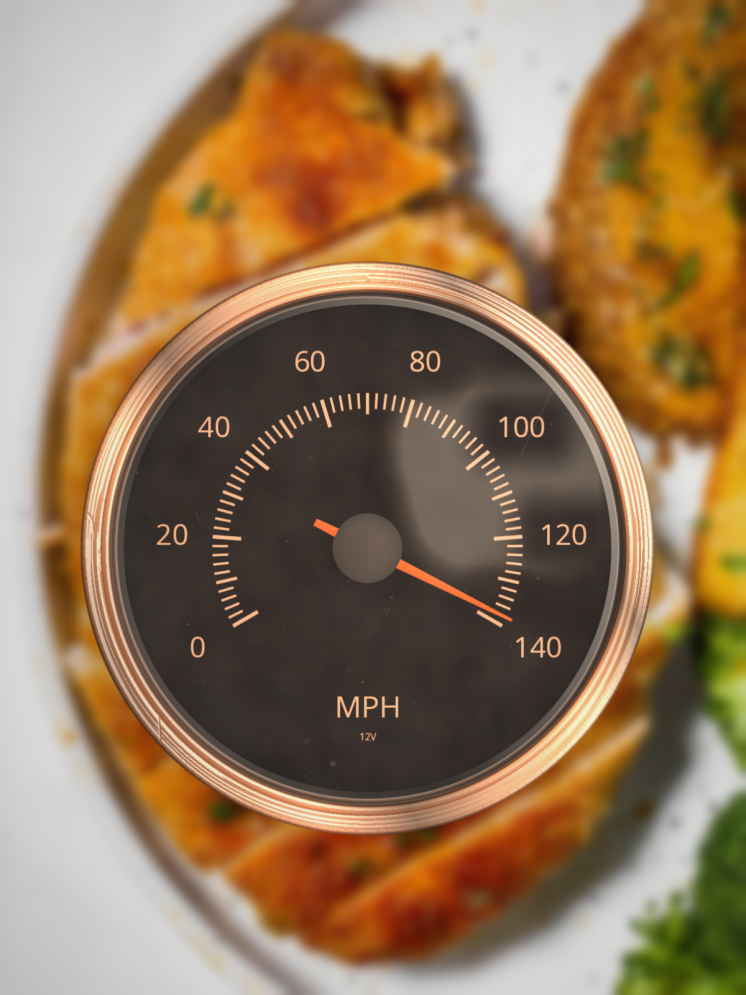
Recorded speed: mph 138
